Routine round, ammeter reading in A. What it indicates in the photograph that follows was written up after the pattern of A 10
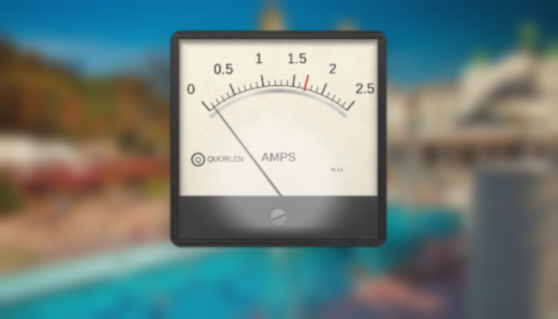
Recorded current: A 0.1
